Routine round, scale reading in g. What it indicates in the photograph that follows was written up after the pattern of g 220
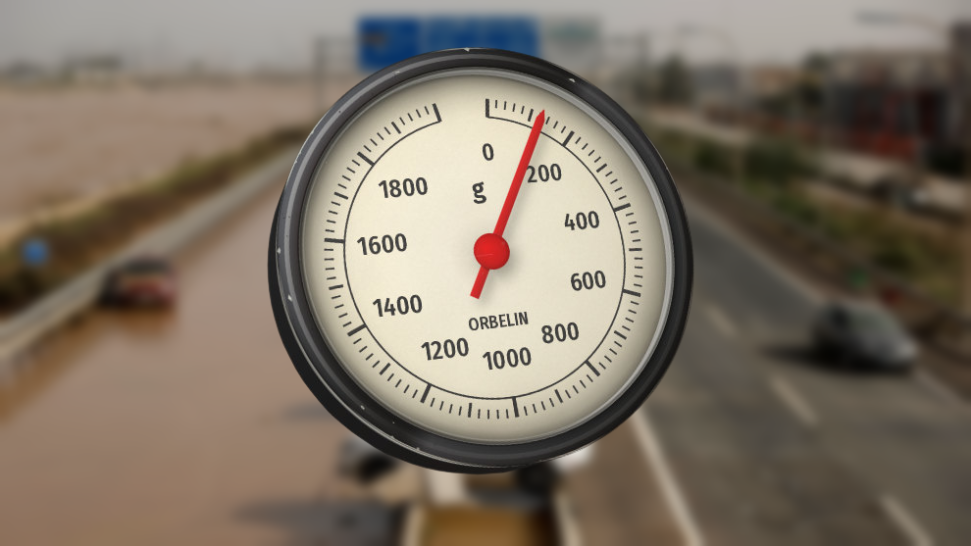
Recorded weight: g 120
